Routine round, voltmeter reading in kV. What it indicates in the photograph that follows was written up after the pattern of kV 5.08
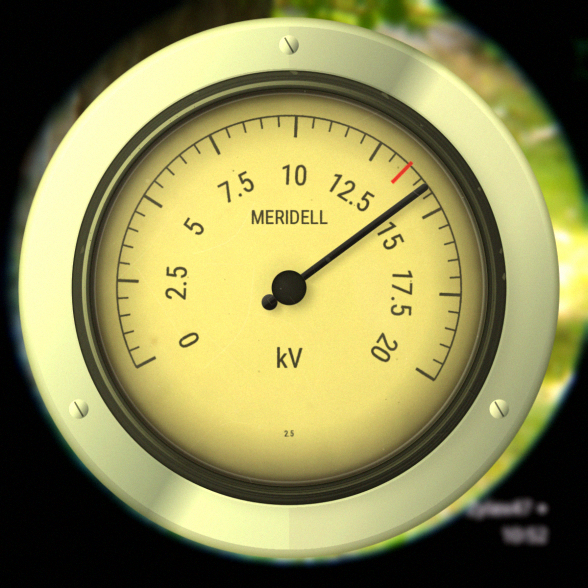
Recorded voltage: kV 14.25
